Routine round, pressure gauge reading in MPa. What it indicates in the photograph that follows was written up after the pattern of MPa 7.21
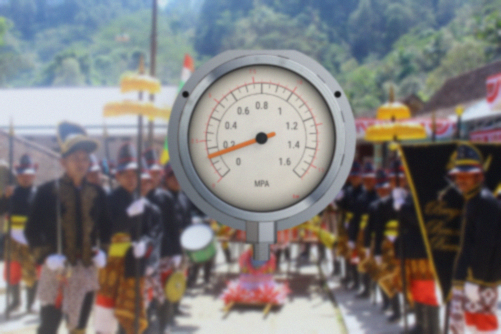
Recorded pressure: MPa 0.15
